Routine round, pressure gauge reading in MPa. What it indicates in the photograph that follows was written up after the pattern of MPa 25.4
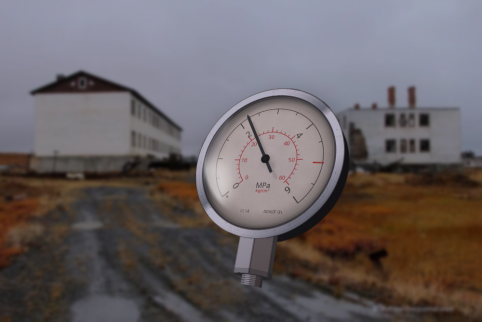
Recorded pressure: MPa 2.25
